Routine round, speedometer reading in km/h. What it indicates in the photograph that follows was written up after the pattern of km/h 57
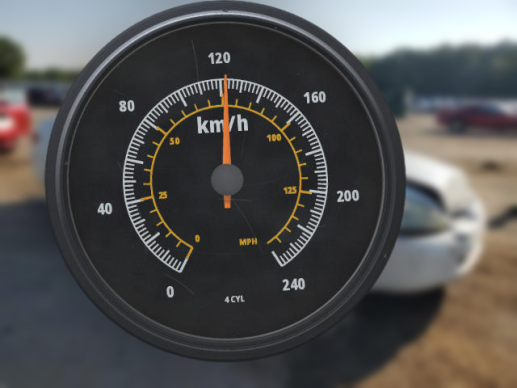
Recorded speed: km/h 122
